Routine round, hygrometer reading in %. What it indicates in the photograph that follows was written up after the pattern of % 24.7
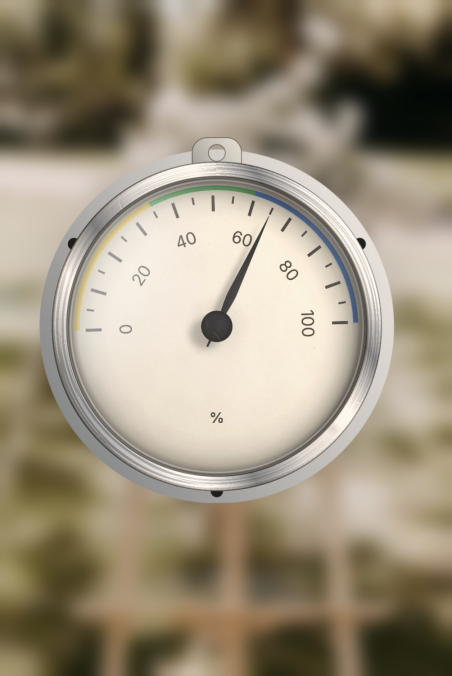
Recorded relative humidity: % 65
